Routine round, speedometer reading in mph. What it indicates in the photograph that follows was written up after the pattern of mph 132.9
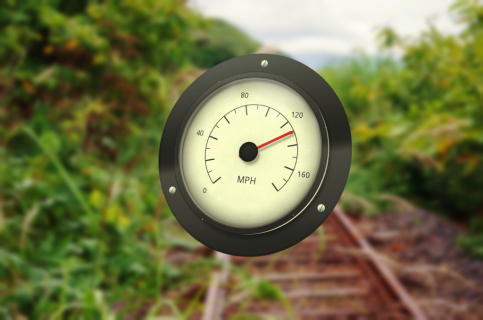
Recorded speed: mph 130
